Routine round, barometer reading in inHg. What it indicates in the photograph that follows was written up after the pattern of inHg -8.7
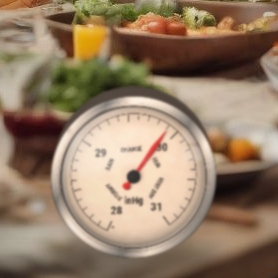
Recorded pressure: inHg 29.9
